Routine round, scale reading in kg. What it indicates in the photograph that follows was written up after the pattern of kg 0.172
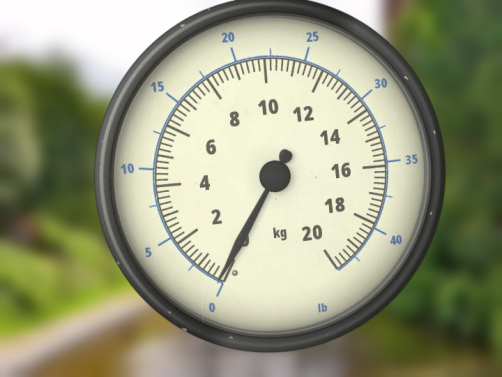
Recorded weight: kg 0.2
